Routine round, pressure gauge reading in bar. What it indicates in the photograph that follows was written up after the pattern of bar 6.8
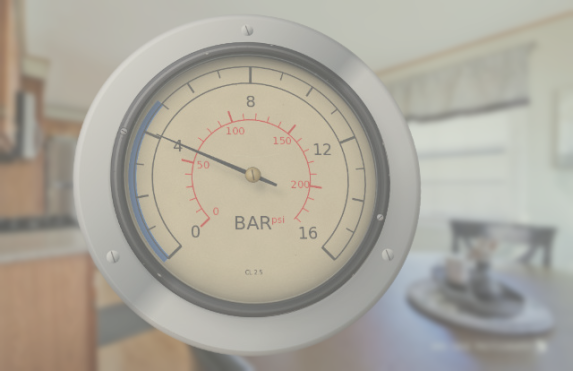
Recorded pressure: bar 4
